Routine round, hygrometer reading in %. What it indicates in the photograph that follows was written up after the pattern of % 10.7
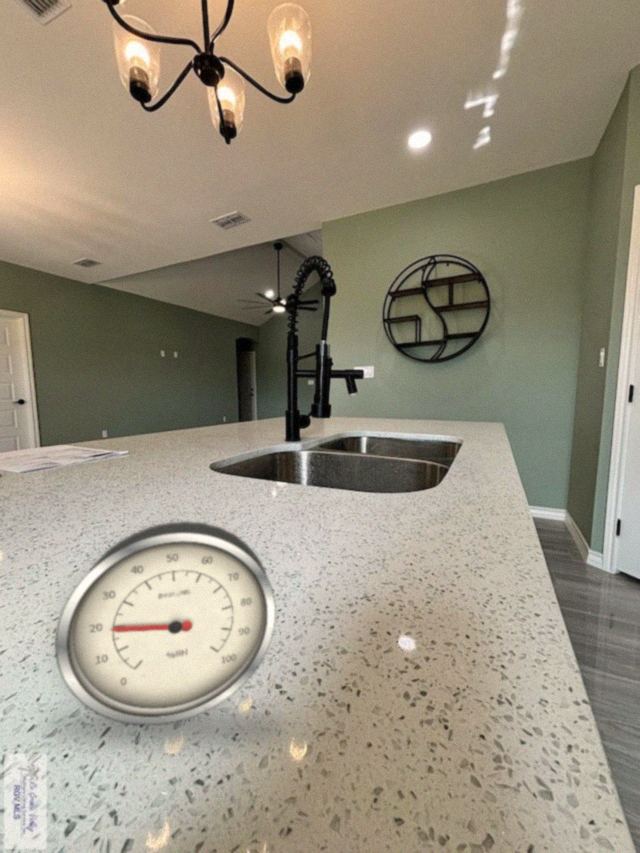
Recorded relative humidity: % 20
